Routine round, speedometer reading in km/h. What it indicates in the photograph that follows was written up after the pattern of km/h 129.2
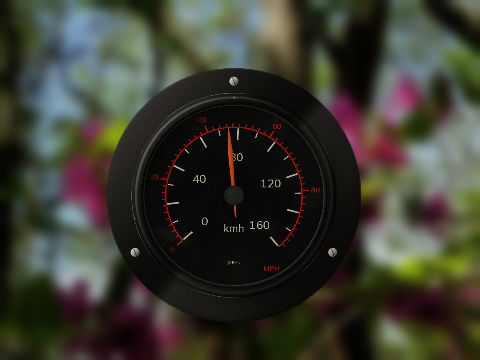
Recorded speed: km/h 75
